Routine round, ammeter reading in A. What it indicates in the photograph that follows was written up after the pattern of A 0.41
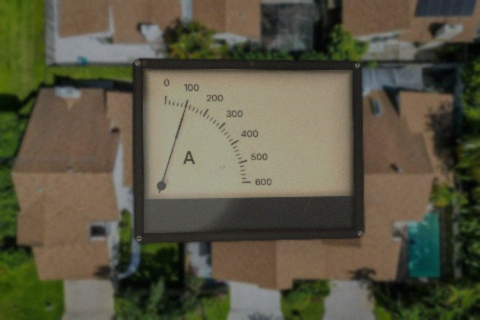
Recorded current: A 100
